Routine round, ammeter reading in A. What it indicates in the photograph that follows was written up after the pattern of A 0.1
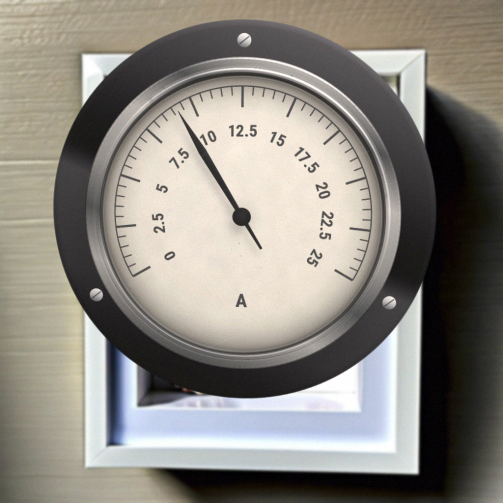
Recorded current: A 9.25
